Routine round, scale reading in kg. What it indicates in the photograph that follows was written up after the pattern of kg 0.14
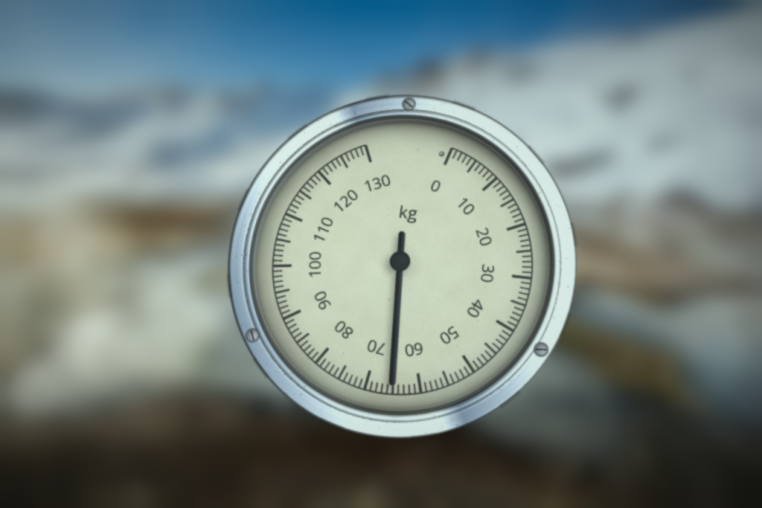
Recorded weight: kg 65
